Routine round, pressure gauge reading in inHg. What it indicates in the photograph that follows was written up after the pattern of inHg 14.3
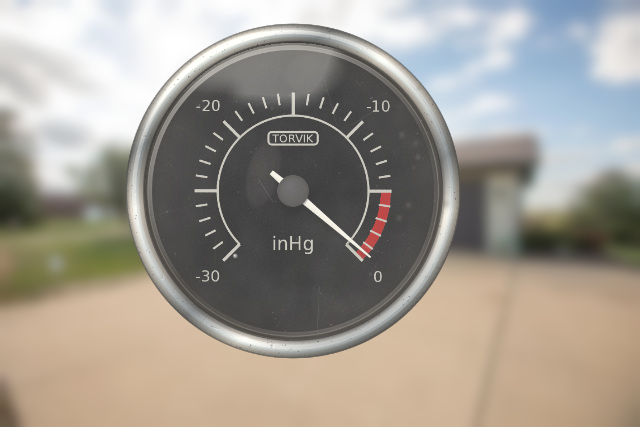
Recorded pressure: inHg -0.5
